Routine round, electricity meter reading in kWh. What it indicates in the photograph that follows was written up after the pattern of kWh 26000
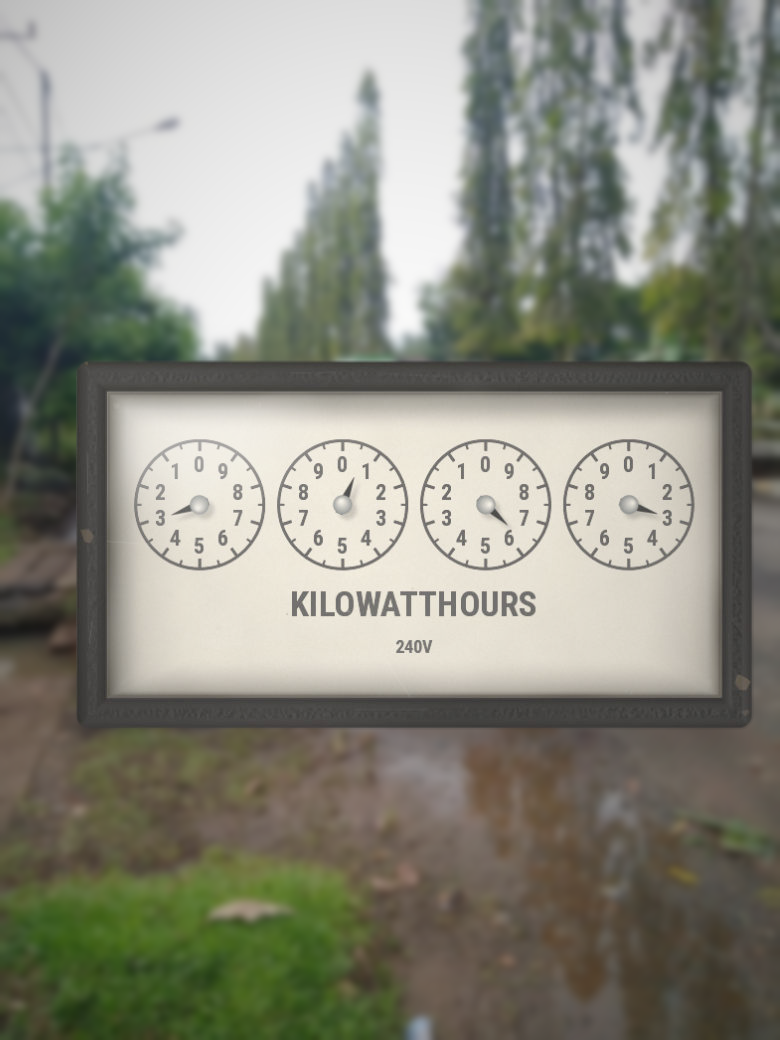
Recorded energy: kWh 3063
